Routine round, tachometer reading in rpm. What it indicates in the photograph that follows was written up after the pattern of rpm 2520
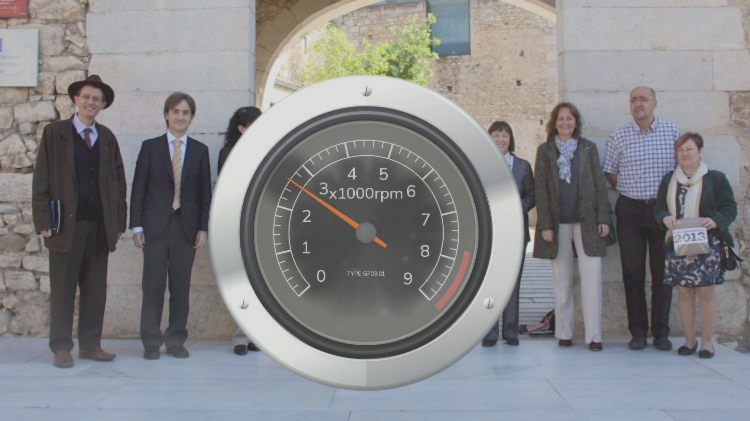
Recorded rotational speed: rpm 2600
